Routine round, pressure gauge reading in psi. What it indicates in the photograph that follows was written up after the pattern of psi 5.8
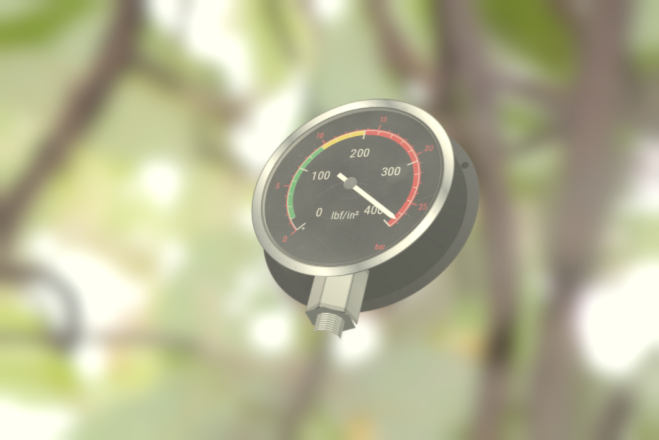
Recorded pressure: psi 390
